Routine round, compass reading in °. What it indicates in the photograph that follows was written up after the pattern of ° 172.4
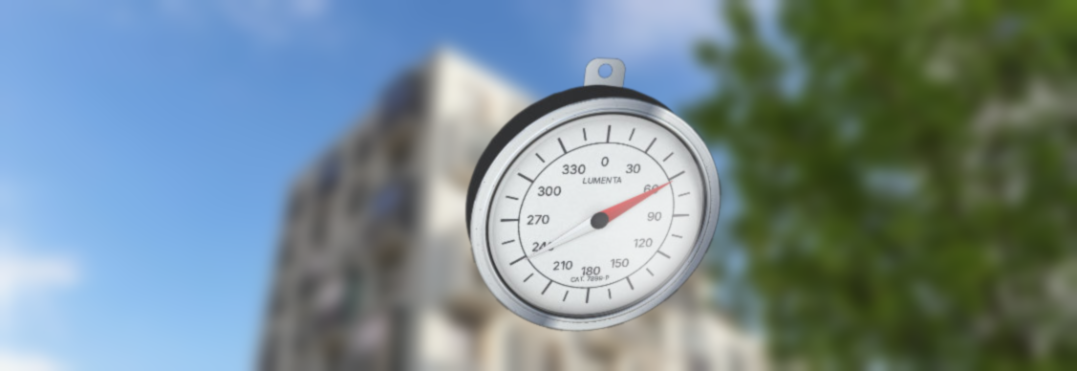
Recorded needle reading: ° 60
